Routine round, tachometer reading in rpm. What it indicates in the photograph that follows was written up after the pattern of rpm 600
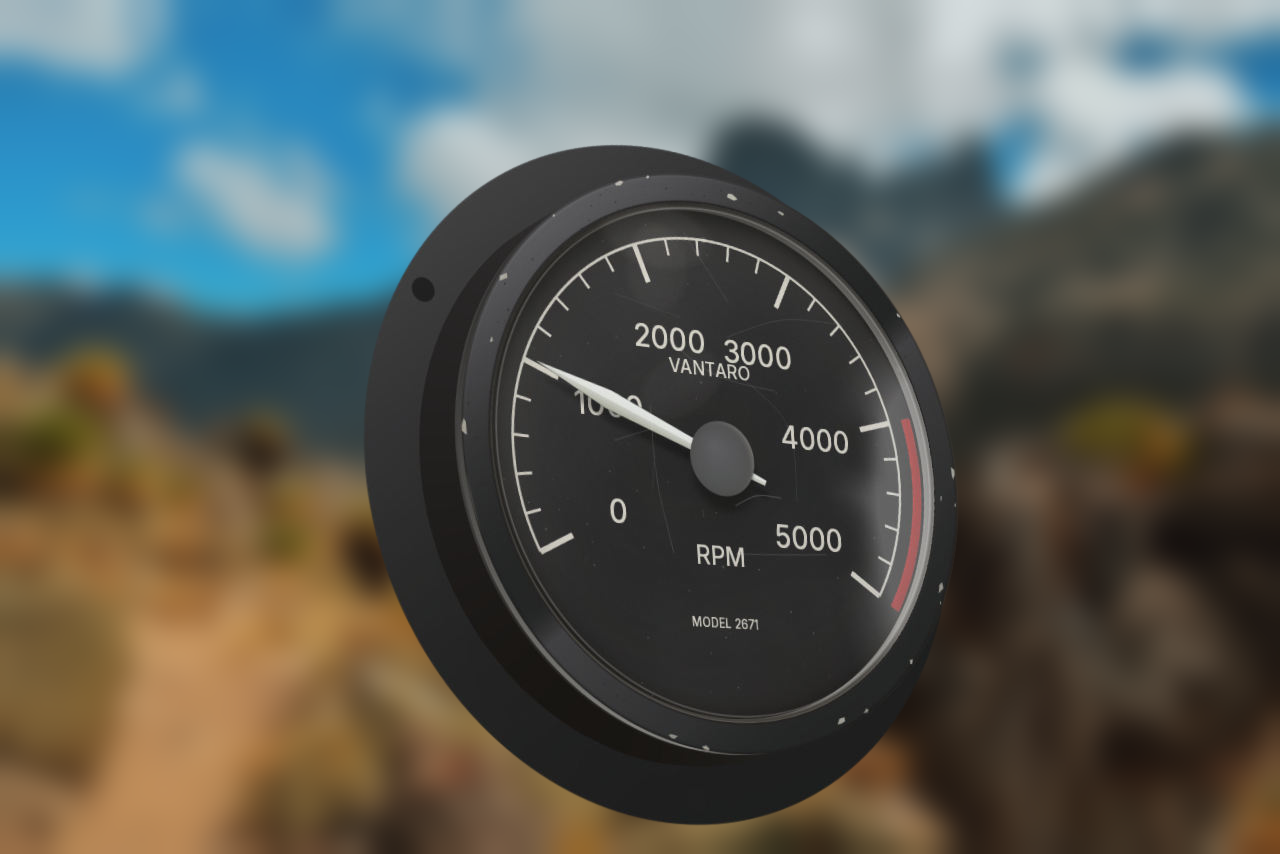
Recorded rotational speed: rpm 1000
